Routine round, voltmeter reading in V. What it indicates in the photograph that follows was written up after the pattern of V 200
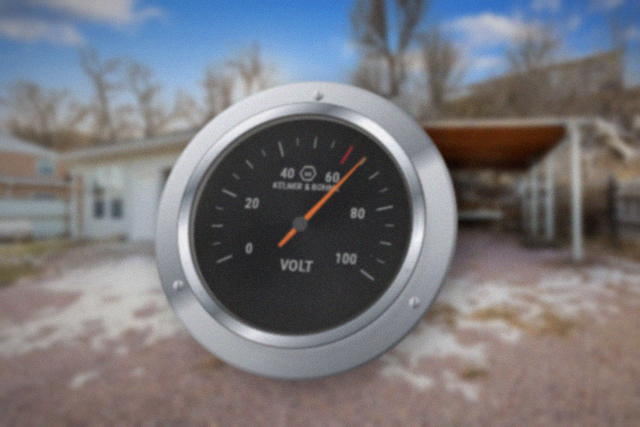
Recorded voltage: V 65
